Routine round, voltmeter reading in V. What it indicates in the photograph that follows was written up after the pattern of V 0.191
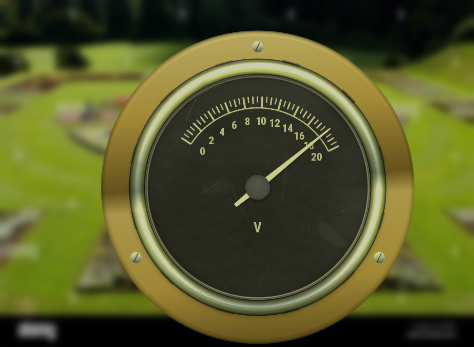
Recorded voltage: V 18
